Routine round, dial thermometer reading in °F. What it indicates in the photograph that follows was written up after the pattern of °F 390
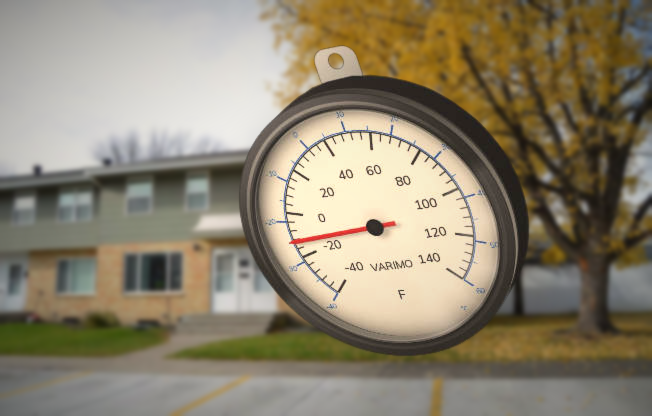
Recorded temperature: °F -12
